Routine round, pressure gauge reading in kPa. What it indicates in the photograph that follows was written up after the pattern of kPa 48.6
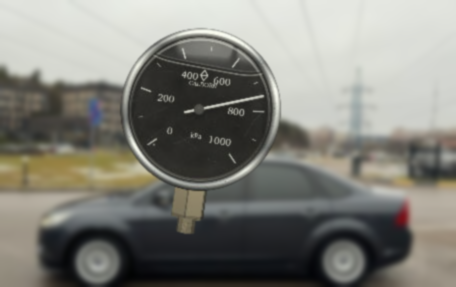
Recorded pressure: kPa 750
